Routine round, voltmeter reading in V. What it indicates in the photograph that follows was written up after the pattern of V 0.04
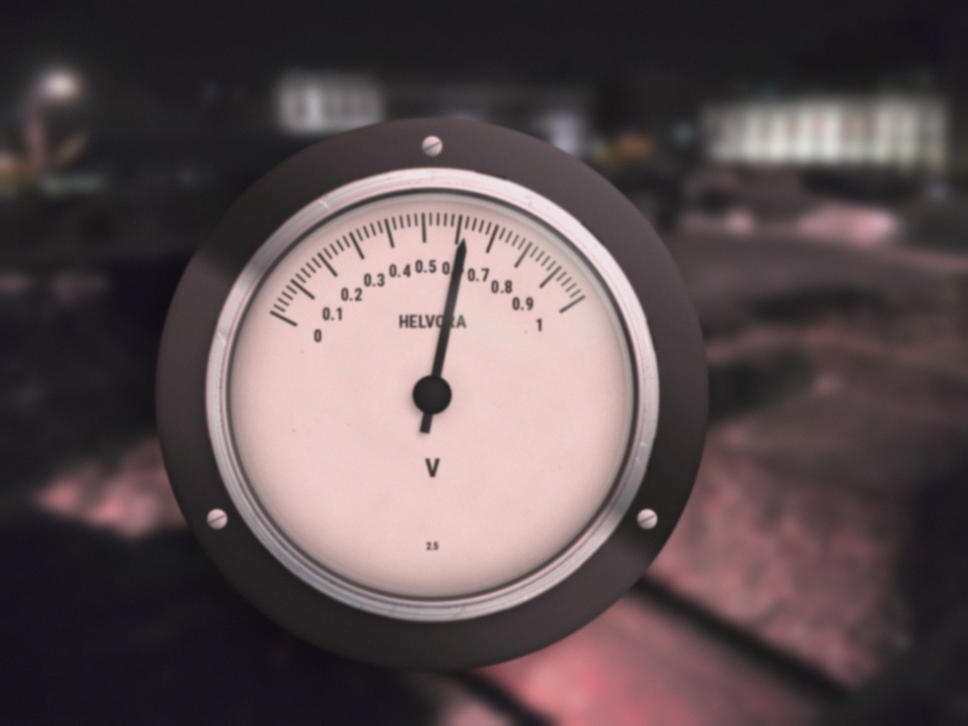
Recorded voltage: V 0.62
